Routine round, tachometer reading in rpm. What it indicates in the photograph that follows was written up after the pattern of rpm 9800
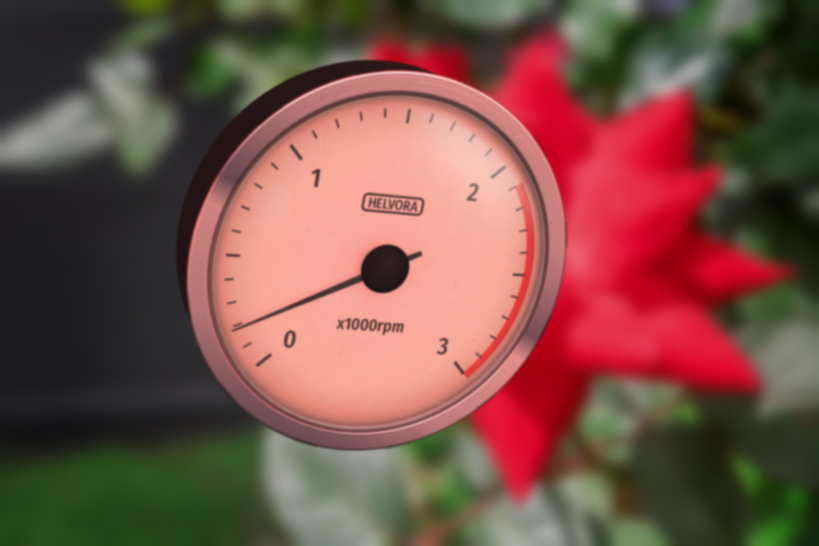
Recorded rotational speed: rpm 200
